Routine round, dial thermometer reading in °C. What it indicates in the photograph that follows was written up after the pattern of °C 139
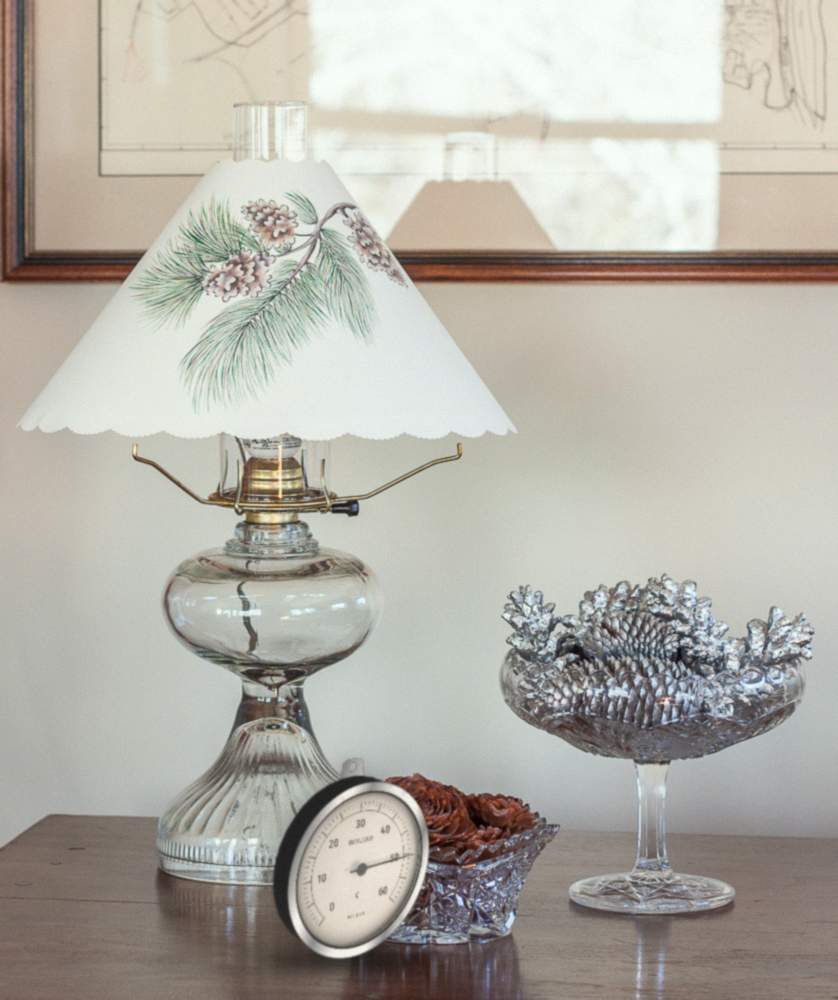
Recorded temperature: °C 50
